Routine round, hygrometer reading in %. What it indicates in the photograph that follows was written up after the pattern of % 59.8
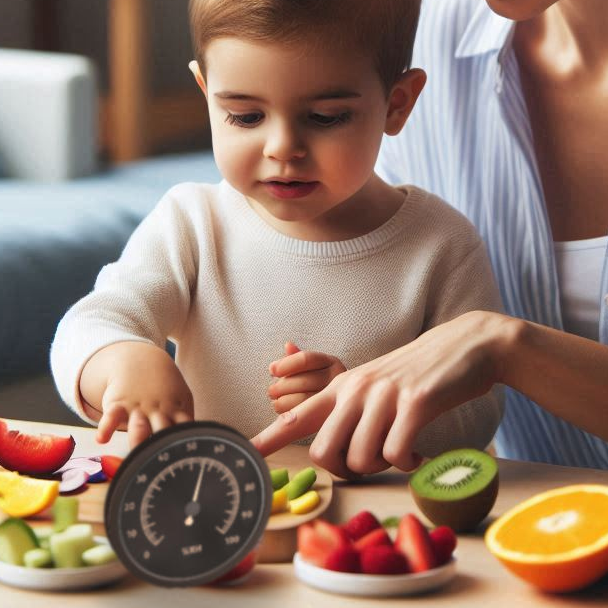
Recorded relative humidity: % 55
